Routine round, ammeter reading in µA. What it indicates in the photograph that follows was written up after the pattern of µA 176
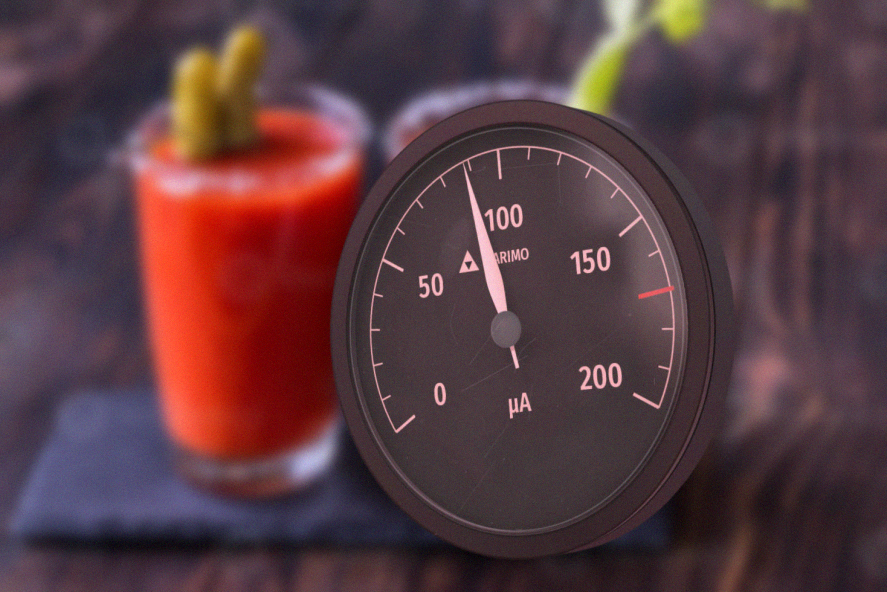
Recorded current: µA 90
